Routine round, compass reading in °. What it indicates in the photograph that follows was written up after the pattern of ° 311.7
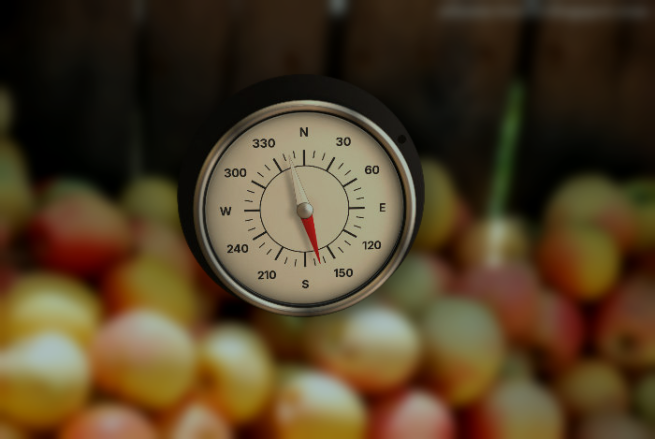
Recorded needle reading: ° 165
